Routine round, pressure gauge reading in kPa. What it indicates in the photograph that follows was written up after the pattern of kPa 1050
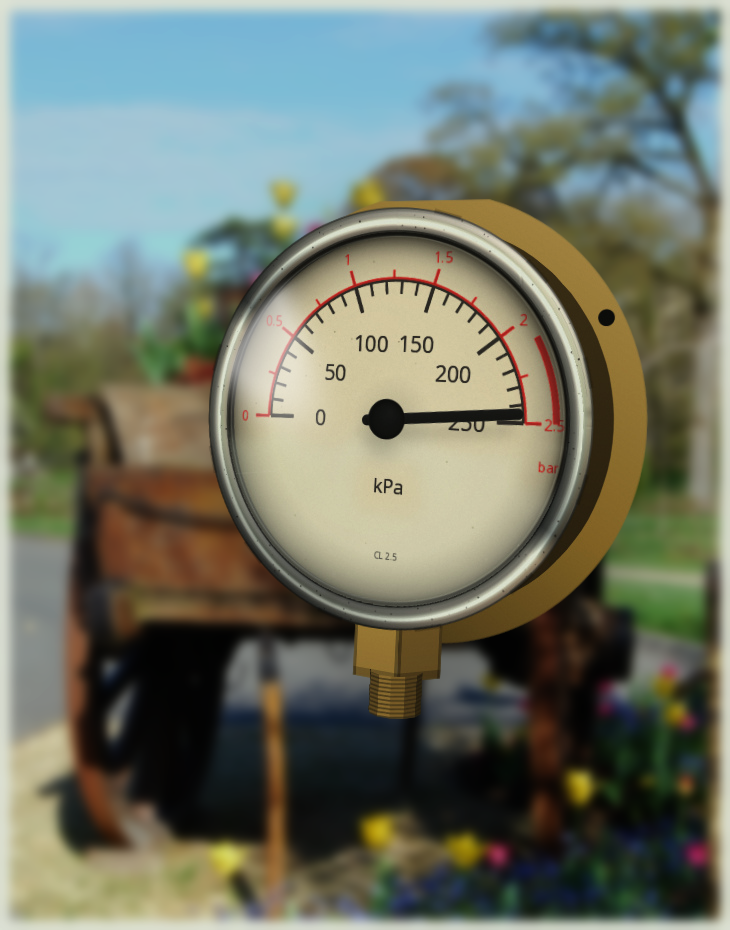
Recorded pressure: kPa 245
